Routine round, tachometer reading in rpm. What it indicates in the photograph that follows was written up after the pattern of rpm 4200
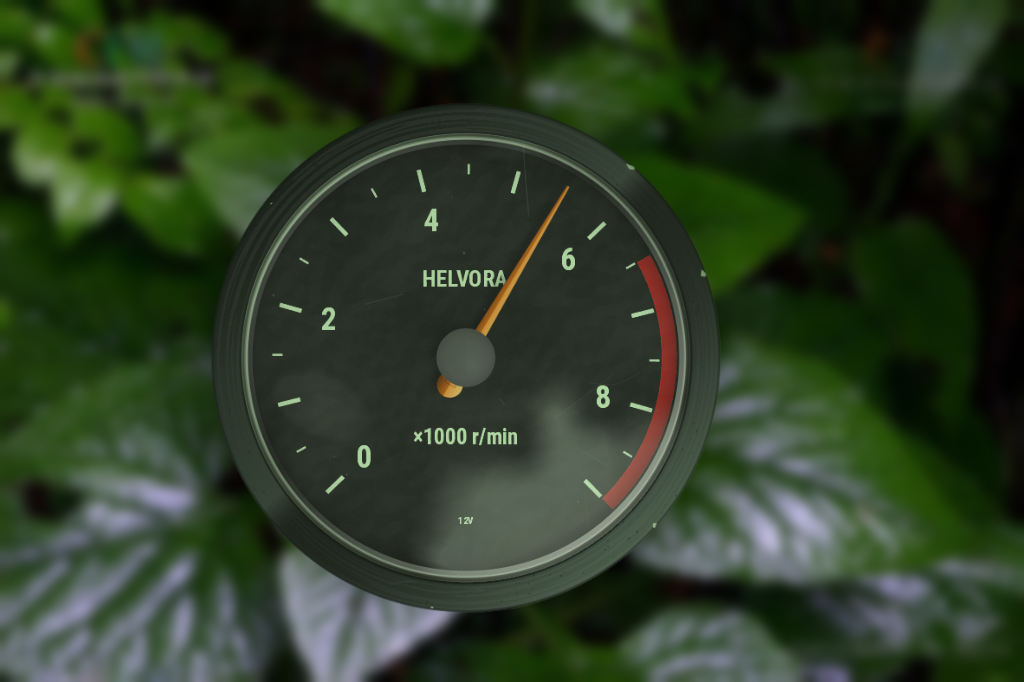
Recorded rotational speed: rpm 5500
